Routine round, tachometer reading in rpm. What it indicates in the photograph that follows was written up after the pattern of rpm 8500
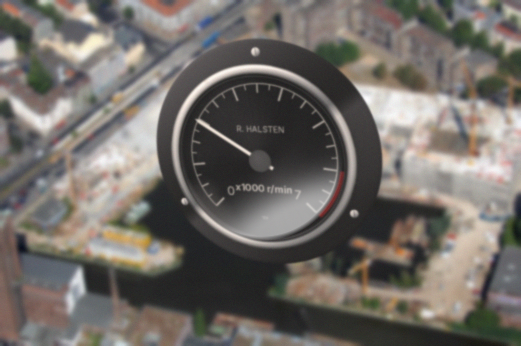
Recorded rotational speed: rpm 2000
